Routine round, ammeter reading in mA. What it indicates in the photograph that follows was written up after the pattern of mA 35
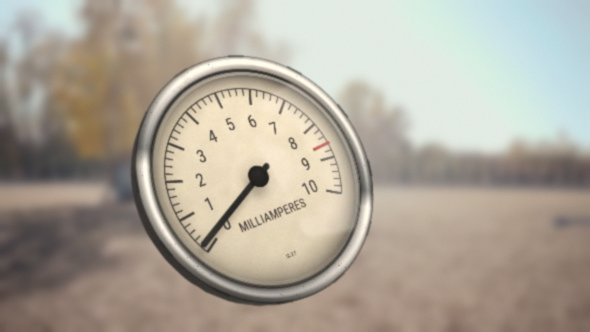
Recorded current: mA 0.2
